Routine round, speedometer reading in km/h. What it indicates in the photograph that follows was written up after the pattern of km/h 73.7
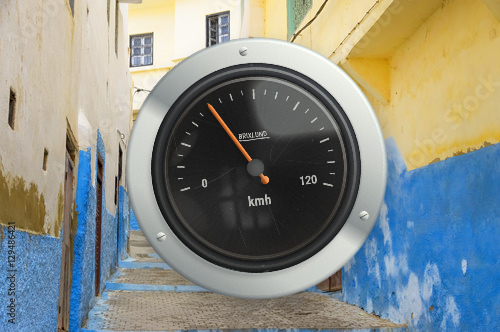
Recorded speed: km/h 40
